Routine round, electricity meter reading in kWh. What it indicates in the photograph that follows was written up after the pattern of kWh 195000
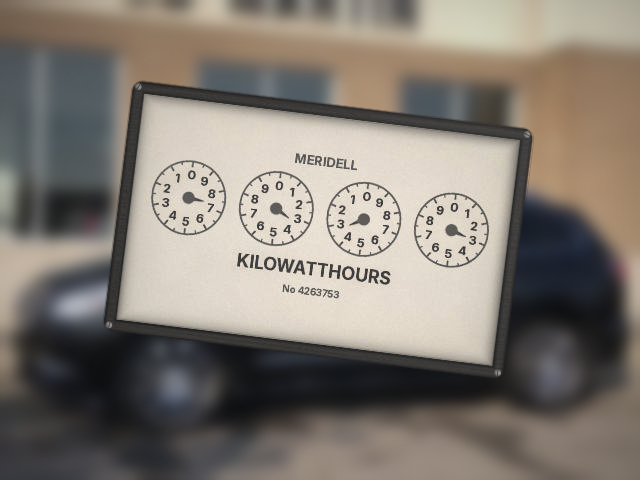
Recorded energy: kWh 7333
